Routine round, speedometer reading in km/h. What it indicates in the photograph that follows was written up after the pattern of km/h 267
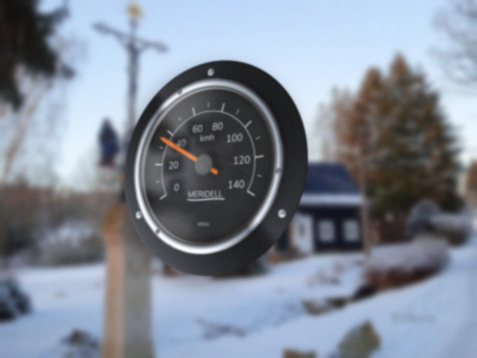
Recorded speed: km/h 35
